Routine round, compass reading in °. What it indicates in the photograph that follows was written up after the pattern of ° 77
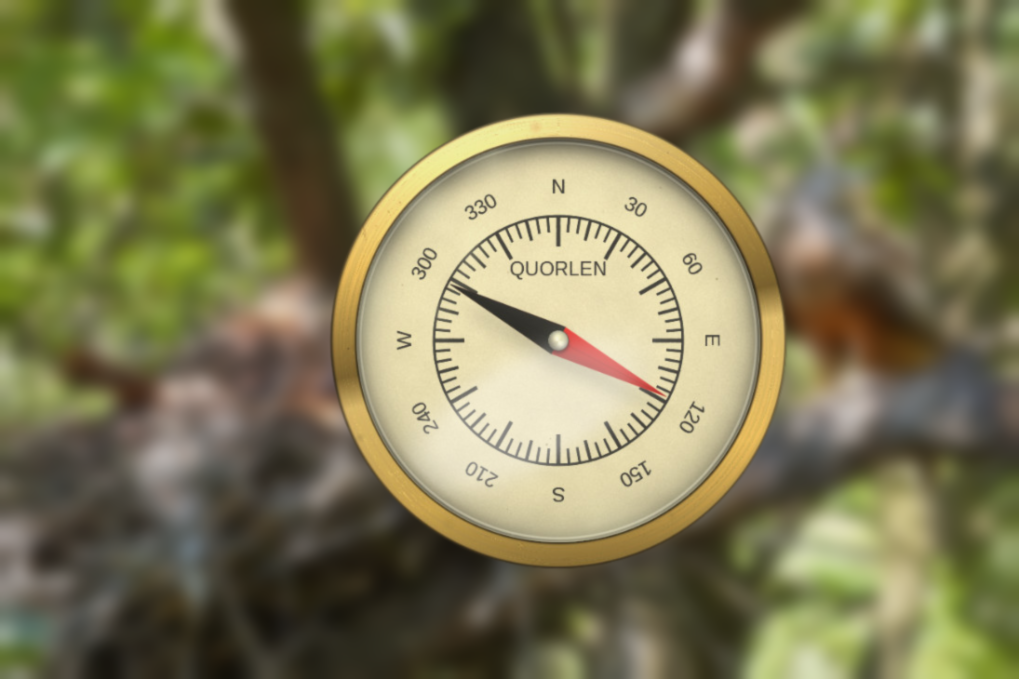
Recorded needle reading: ° 117.5
